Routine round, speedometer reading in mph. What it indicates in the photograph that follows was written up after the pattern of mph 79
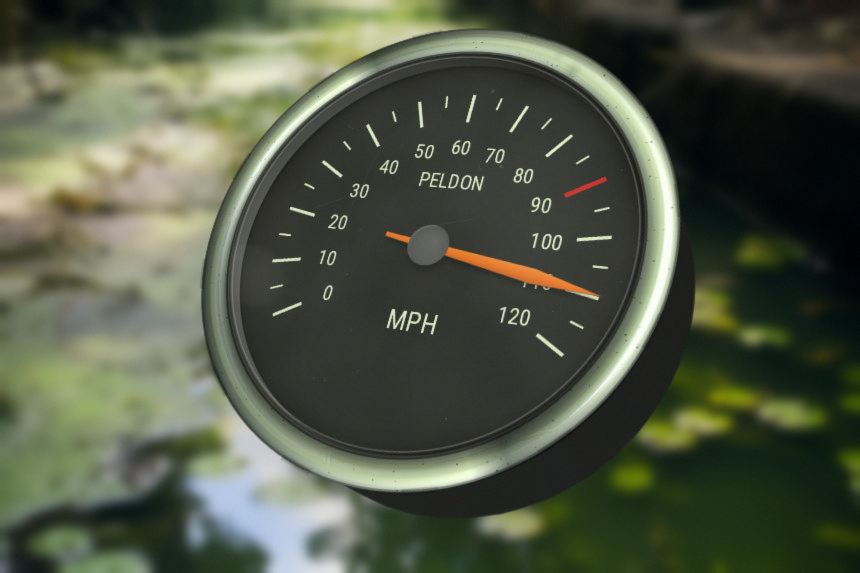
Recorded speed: mph 110
